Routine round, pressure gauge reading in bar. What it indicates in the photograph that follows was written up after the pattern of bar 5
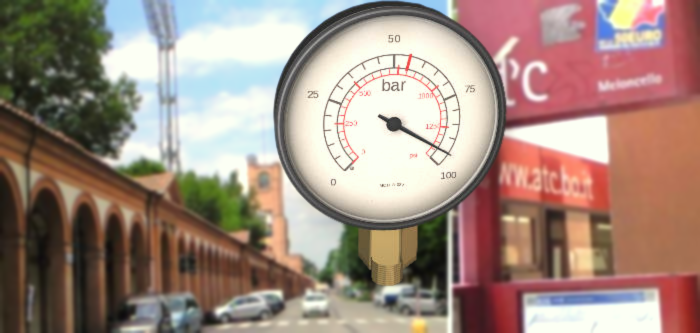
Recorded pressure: bar 95
